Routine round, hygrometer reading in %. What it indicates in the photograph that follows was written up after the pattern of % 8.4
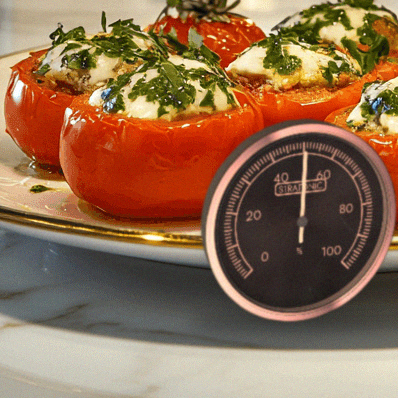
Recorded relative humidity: % 50
